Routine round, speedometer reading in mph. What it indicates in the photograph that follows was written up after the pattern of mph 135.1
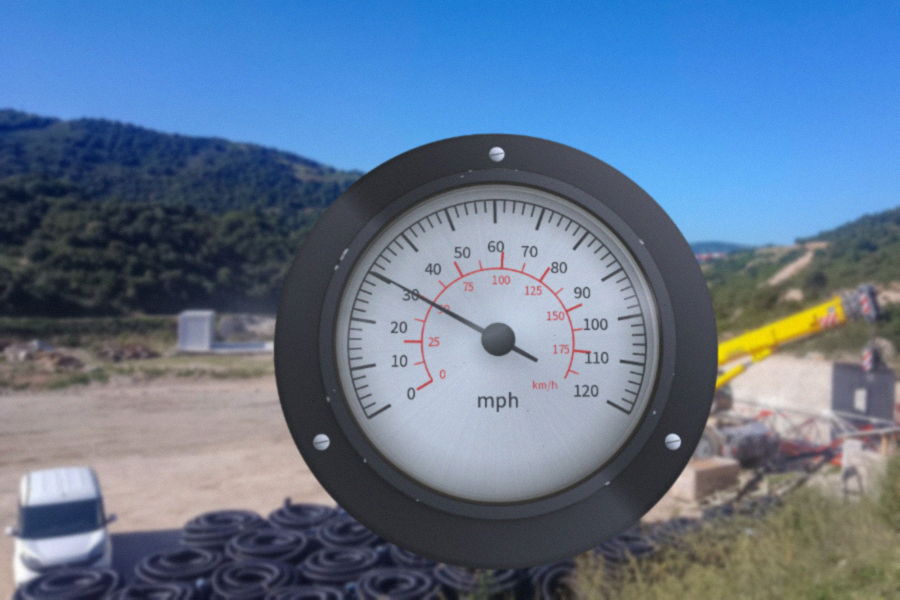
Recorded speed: mph 30
